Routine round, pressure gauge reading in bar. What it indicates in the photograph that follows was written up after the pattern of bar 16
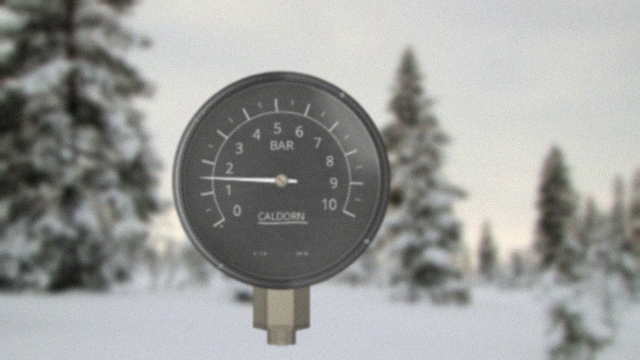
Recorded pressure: bar 1.5
